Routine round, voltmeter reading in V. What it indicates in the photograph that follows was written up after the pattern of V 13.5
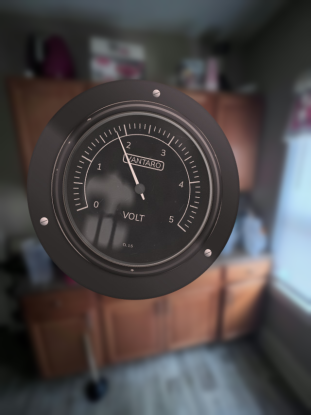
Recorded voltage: V 1.8
